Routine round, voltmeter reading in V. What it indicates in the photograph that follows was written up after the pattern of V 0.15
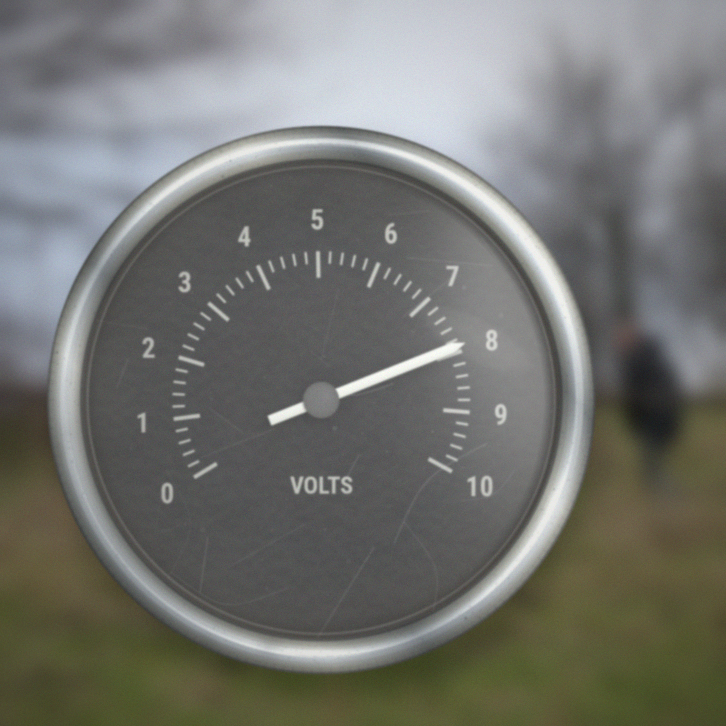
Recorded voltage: V 7.9
